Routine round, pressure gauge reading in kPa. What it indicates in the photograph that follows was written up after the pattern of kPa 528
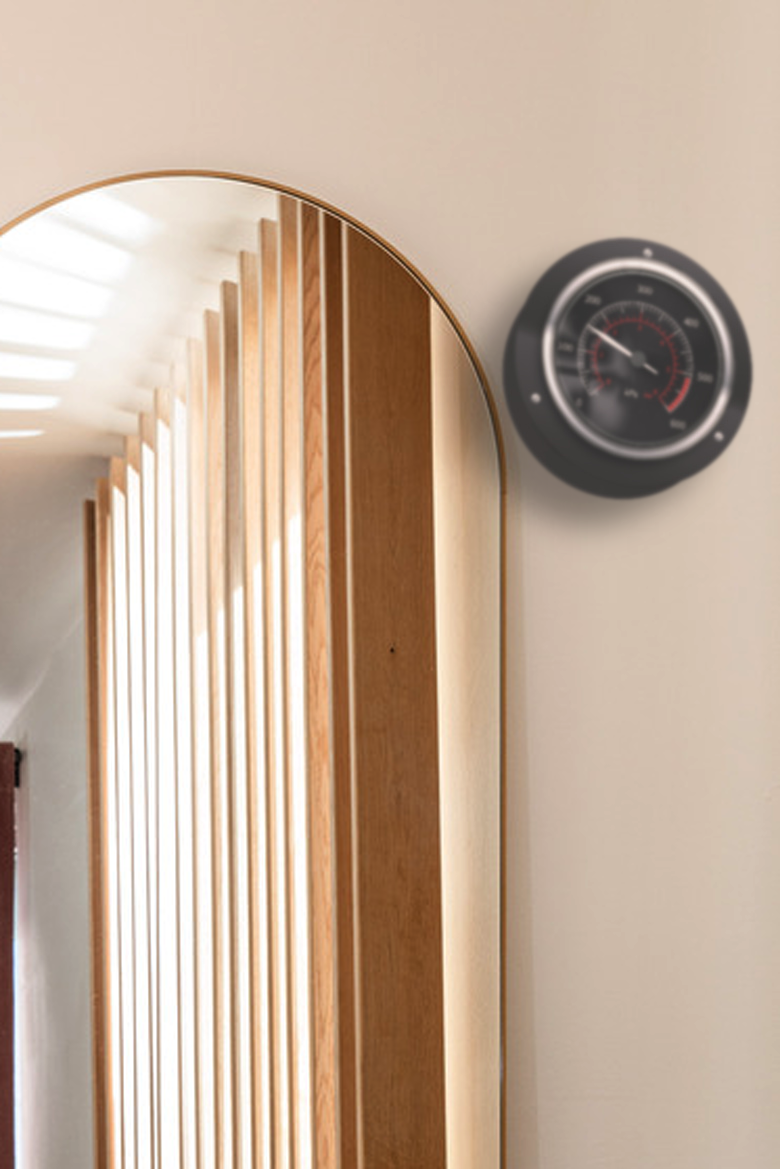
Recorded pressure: kPa 150
